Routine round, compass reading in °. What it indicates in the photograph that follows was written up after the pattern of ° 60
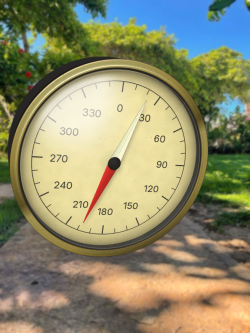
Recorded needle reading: ° 200
